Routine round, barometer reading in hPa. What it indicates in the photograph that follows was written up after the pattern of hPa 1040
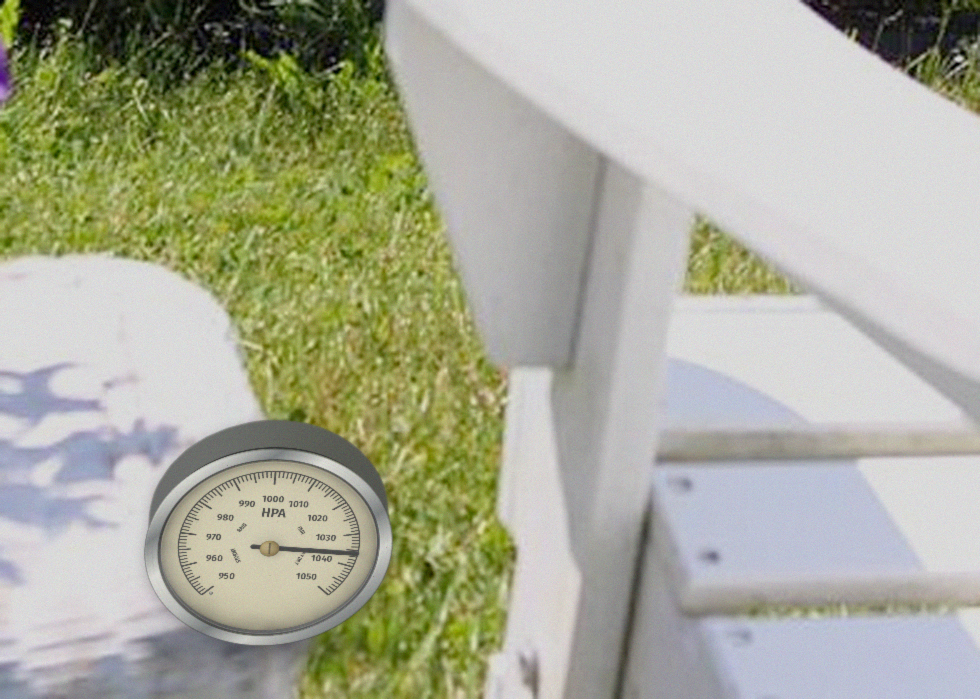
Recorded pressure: hPa 1035
